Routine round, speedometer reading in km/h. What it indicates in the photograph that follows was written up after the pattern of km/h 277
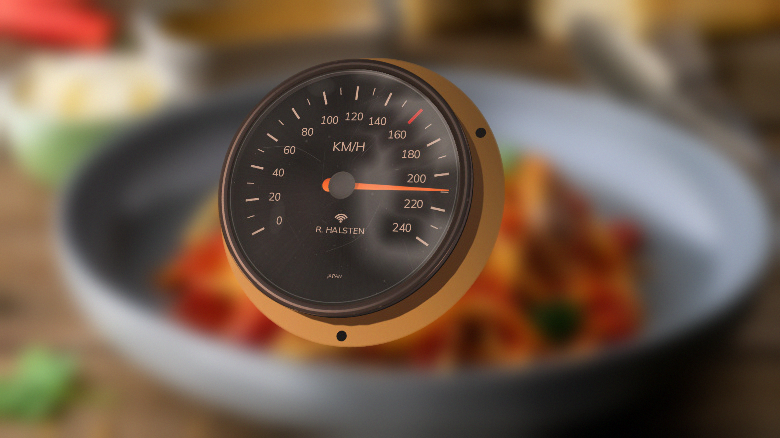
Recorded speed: km/h 210
